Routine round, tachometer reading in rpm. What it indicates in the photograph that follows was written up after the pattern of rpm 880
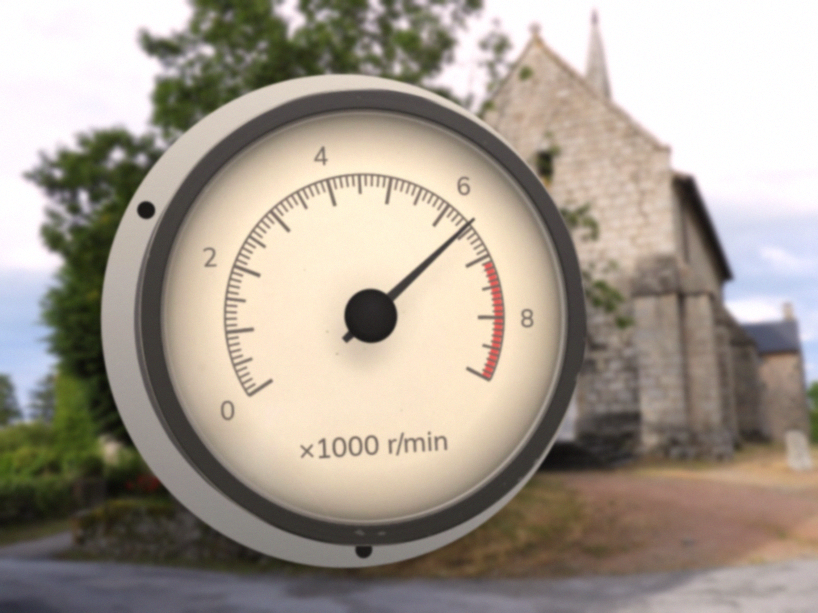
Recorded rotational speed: rpm 6400
